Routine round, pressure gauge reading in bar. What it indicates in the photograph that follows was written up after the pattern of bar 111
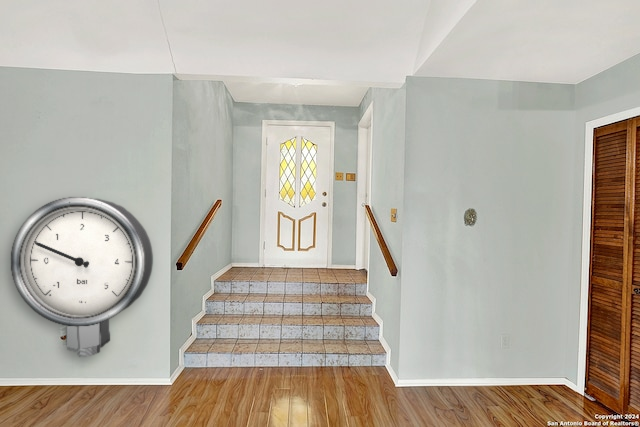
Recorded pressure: bar 0.5
